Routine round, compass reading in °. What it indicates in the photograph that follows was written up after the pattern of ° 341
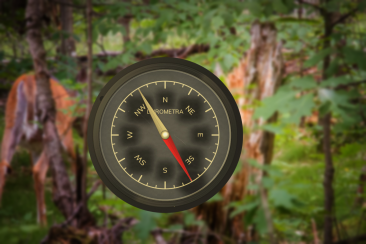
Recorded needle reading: ° 150
